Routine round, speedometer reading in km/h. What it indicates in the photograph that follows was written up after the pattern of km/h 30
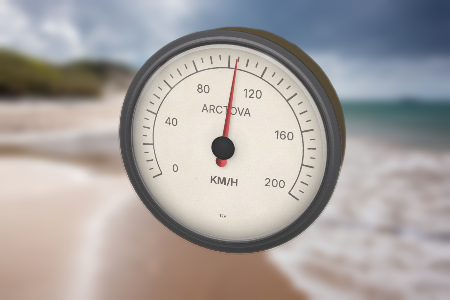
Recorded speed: km/h 105
